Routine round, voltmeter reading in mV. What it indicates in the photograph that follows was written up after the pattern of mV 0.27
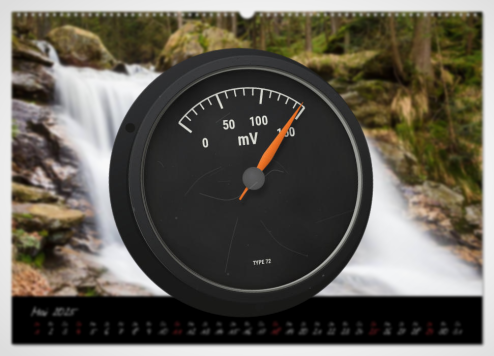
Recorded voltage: mV 145
